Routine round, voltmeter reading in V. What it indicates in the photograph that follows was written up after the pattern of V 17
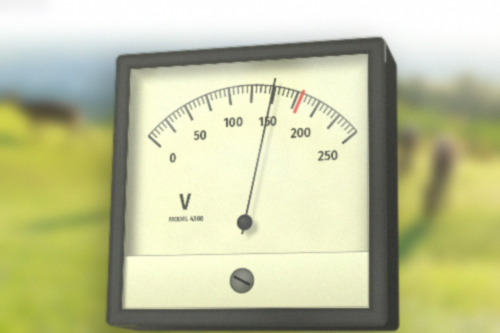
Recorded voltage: V 150
